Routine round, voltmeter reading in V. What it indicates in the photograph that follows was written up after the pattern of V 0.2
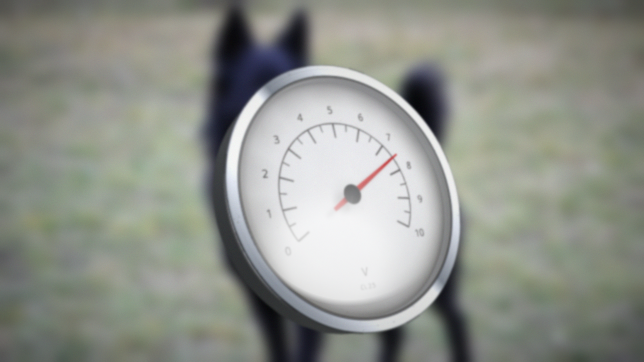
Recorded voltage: V 7.5
